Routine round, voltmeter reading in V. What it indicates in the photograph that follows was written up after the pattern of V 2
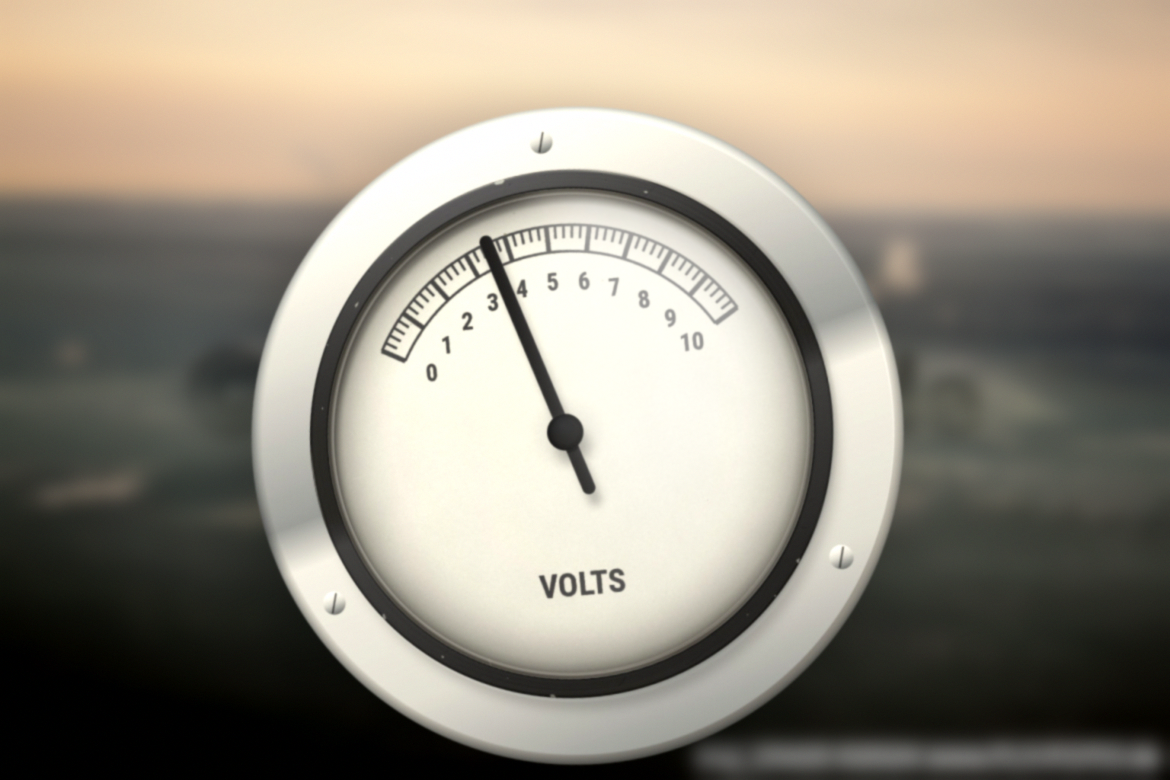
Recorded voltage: V 3.6
